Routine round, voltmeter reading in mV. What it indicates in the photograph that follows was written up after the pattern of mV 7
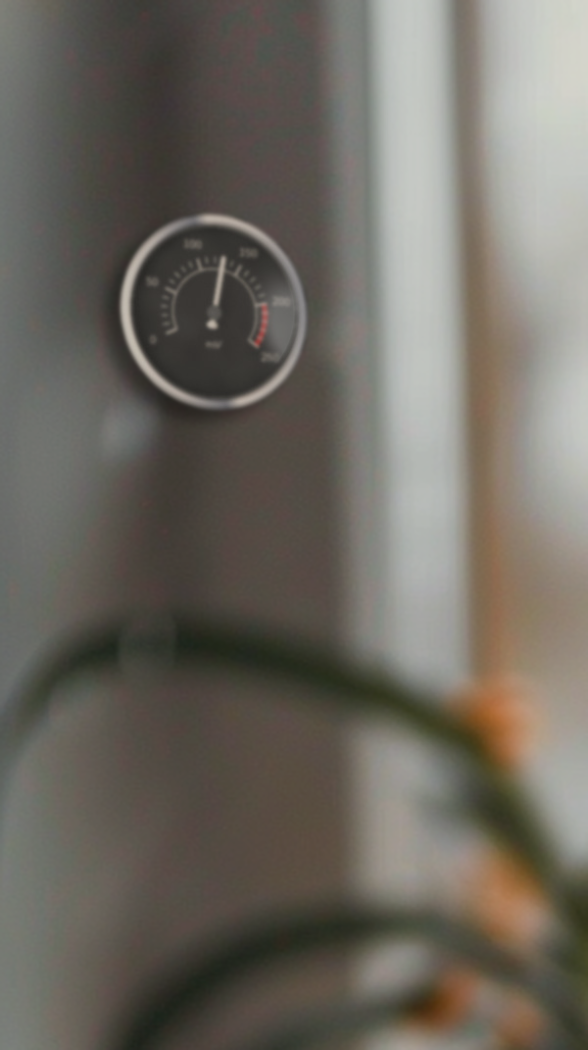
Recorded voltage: mV 130
